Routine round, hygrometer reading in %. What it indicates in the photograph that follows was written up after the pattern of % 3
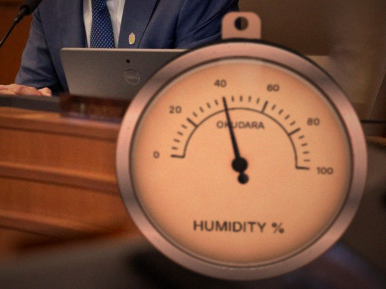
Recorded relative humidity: % 40
